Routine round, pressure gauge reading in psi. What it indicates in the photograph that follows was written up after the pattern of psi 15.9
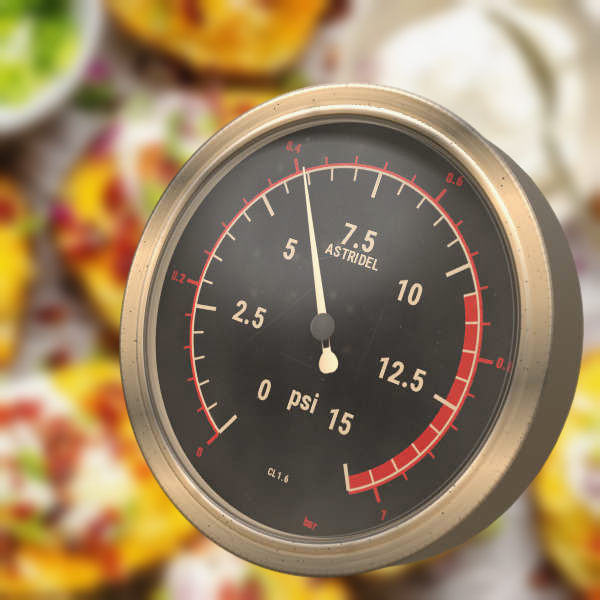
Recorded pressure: psi 6
